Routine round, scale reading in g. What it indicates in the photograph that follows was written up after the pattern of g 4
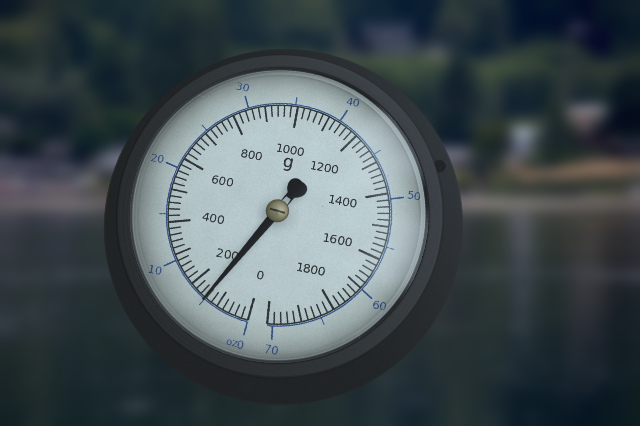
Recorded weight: g 140
